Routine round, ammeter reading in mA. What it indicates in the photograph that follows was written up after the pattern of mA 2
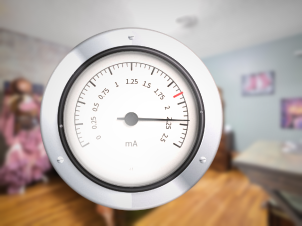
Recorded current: mA 2.2
